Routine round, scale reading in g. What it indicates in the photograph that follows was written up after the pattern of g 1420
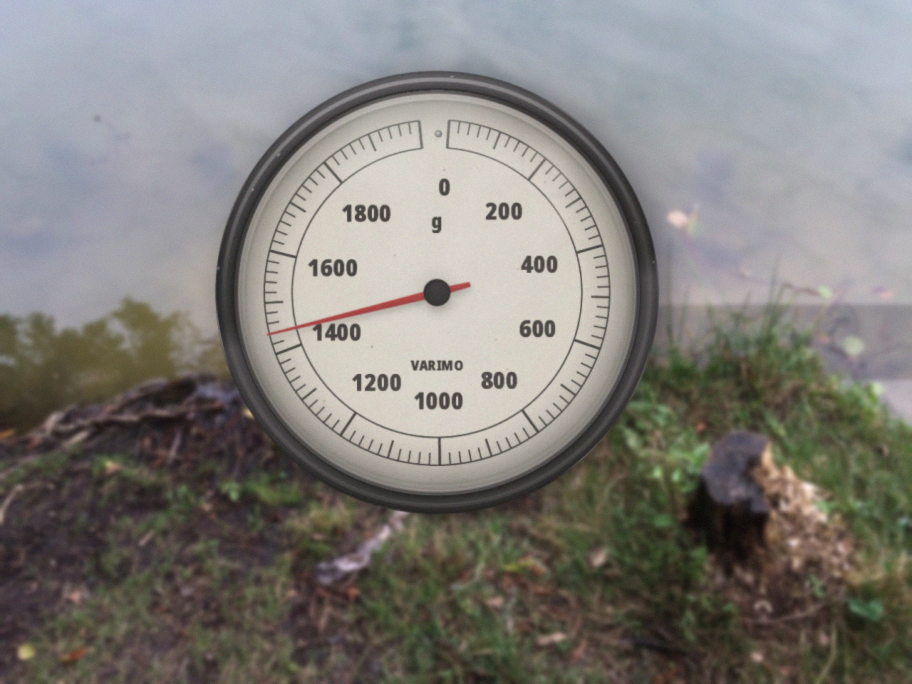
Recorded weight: g 1440
